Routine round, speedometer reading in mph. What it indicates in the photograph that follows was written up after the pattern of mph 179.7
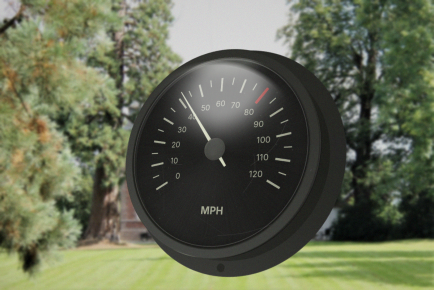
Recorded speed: mph 42.5
